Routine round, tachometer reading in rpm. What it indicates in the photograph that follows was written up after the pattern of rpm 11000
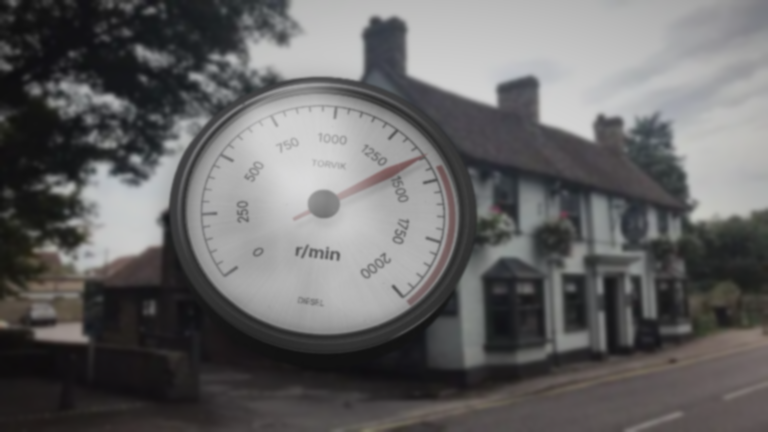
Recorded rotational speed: rpm 1400
